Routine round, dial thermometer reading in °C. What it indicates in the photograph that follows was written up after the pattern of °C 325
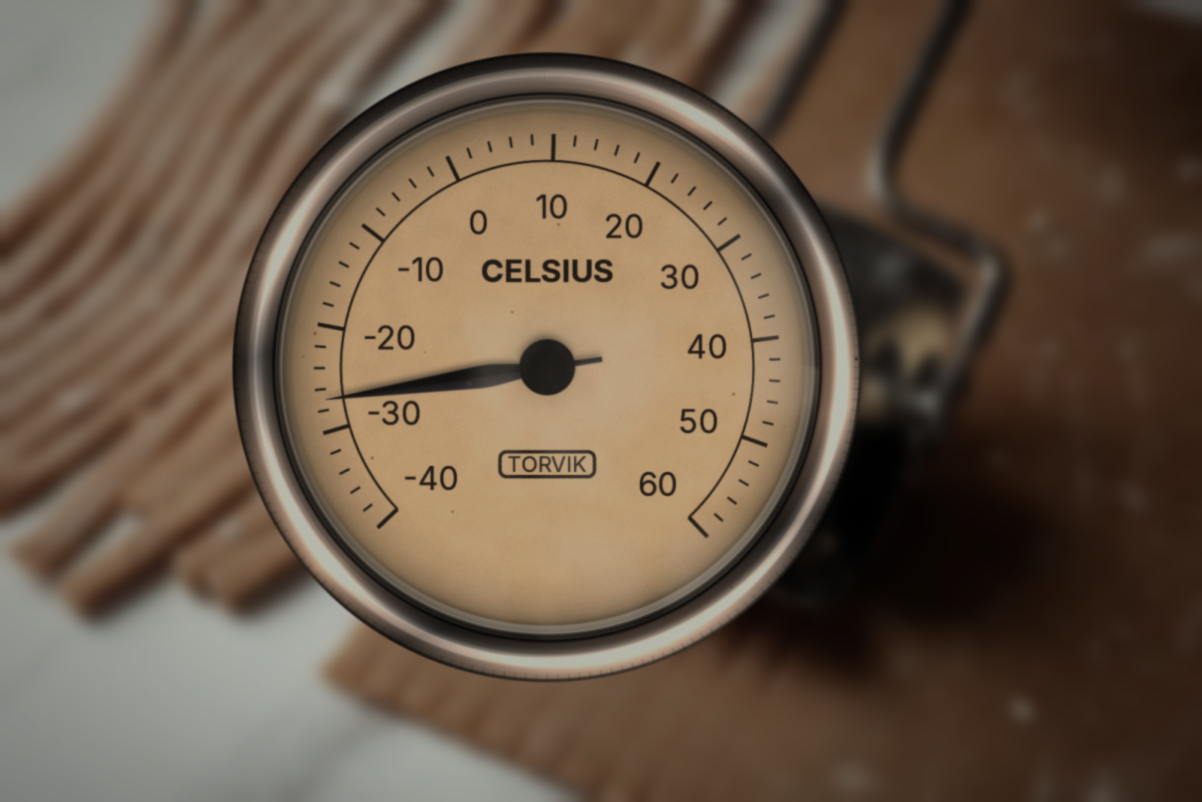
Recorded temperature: °C -27
